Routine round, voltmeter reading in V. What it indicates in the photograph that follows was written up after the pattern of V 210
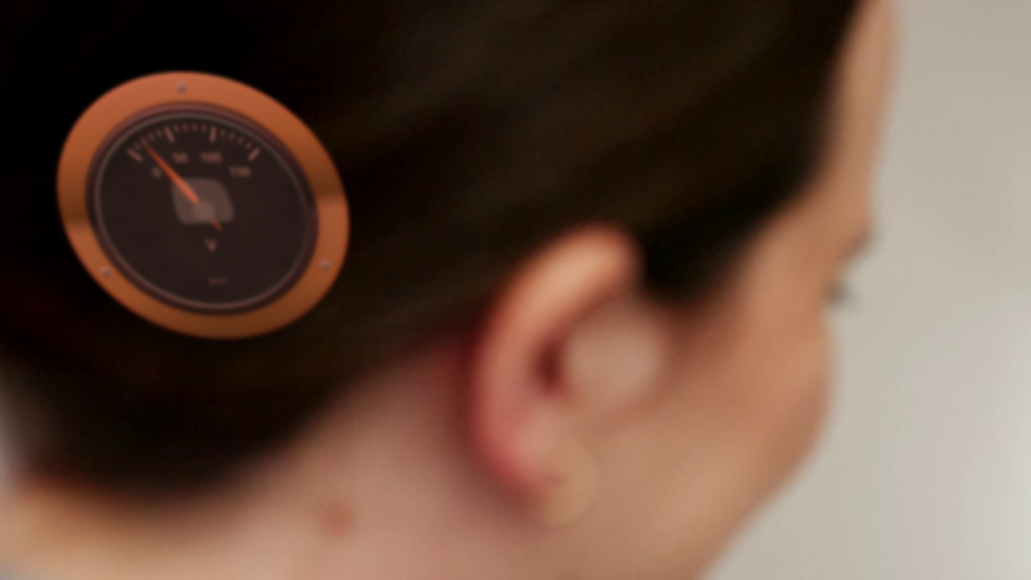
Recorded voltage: V 20
